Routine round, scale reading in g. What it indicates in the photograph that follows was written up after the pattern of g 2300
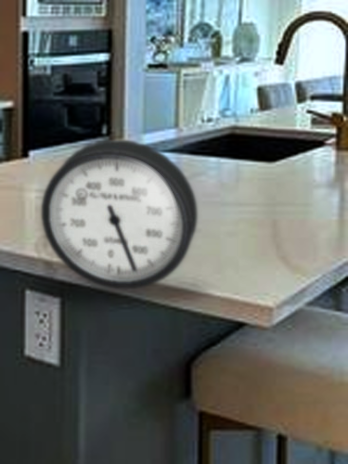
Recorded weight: g 950
